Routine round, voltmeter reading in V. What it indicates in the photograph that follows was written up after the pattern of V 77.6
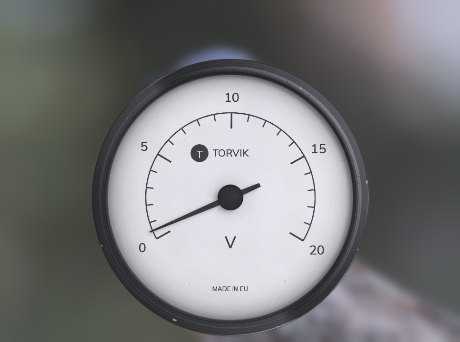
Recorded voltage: V 0.5
